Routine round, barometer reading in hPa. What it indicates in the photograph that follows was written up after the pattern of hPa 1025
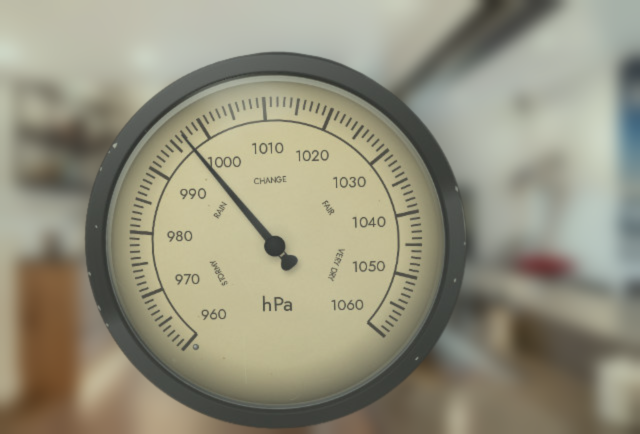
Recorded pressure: hPa 997
